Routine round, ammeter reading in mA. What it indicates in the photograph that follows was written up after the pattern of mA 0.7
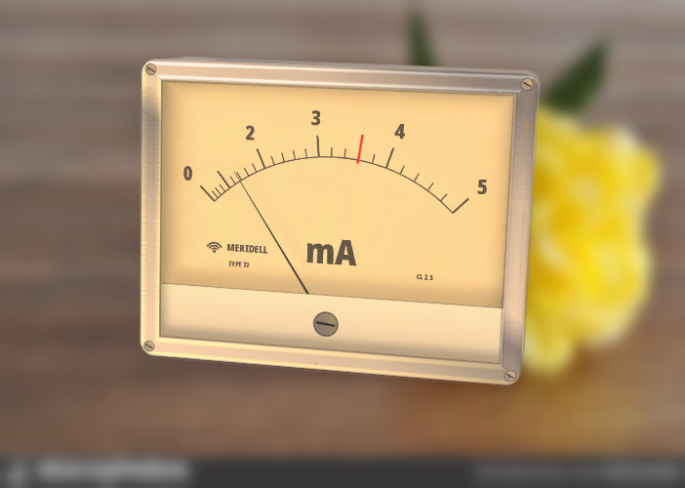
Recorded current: mA 1.4
